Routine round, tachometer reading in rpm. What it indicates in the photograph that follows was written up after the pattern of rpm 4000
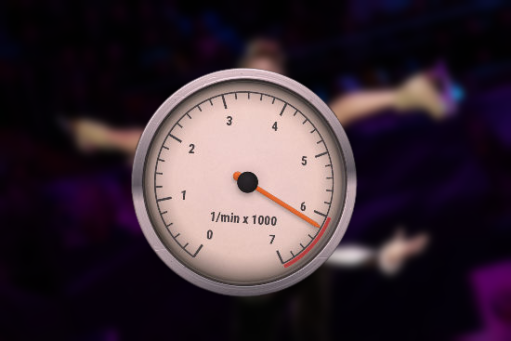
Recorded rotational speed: rpm 6200
